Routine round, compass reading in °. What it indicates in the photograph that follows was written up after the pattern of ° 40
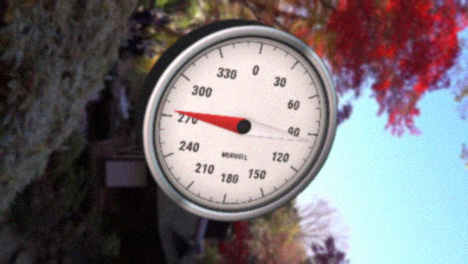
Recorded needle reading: ° 275
